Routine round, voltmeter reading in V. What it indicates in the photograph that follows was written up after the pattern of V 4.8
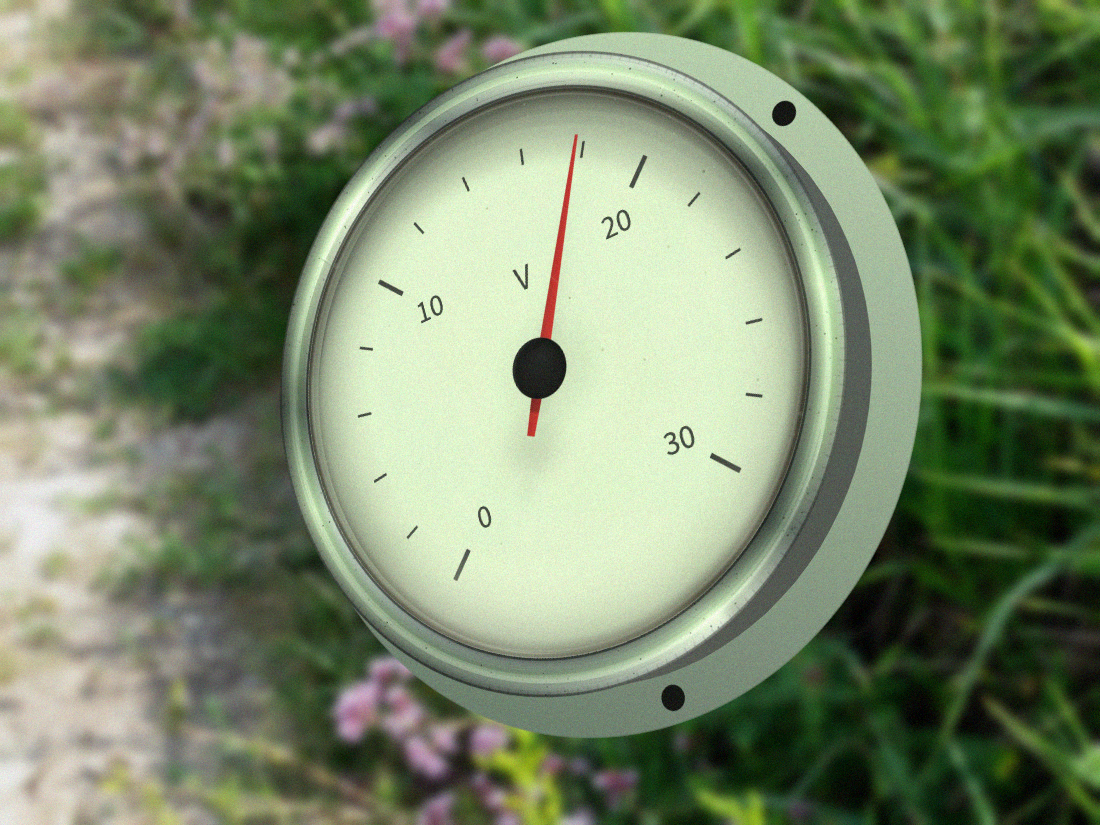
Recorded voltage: V 18
